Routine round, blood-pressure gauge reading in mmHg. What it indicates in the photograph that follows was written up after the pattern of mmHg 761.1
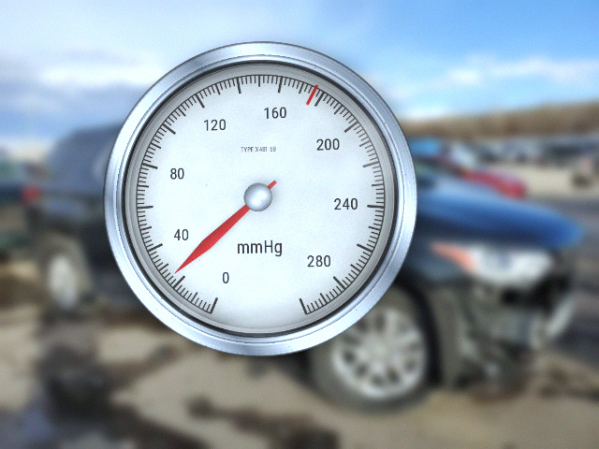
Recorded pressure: mmHg 24
